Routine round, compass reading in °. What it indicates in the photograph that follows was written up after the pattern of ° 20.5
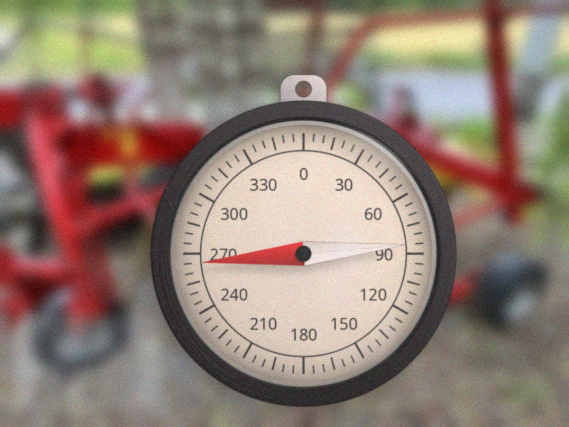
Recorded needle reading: ° 265
